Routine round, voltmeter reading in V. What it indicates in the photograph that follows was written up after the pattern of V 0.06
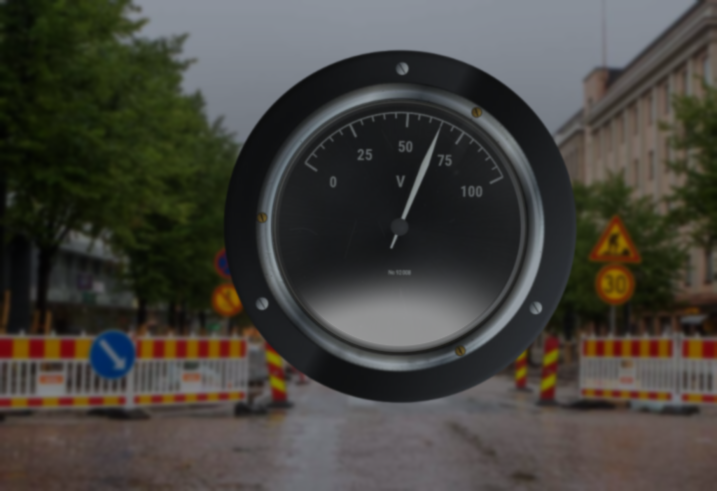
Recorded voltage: V 65
